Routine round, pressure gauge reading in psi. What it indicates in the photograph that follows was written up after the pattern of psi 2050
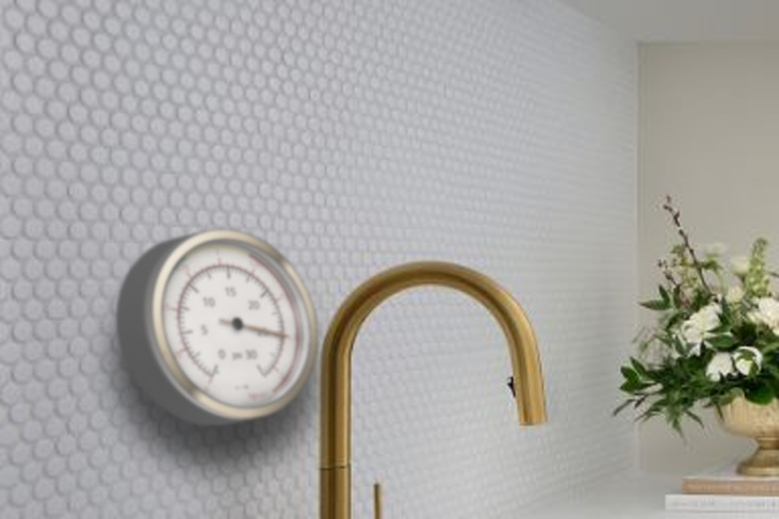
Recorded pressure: psi 25
